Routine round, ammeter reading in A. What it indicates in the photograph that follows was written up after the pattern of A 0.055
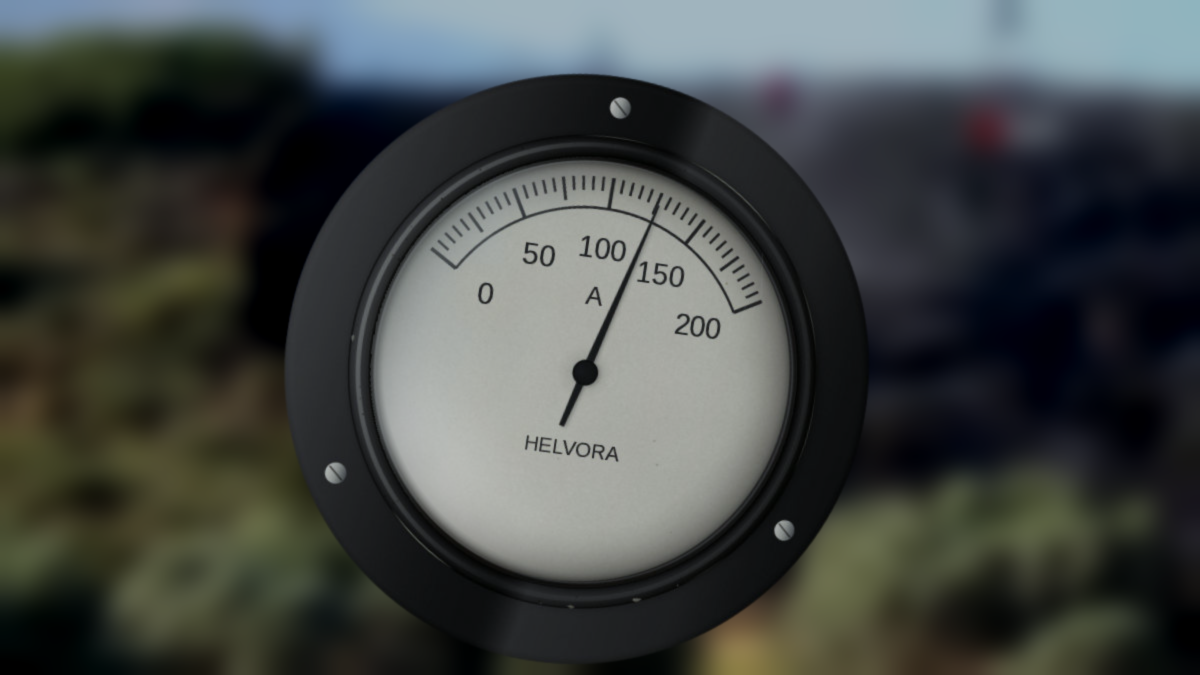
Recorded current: A 125
